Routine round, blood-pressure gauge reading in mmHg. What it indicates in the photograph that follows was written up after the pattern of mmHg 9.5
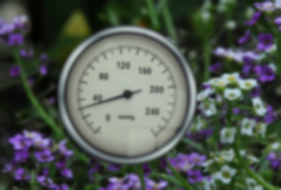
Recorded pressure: mmHg 30
